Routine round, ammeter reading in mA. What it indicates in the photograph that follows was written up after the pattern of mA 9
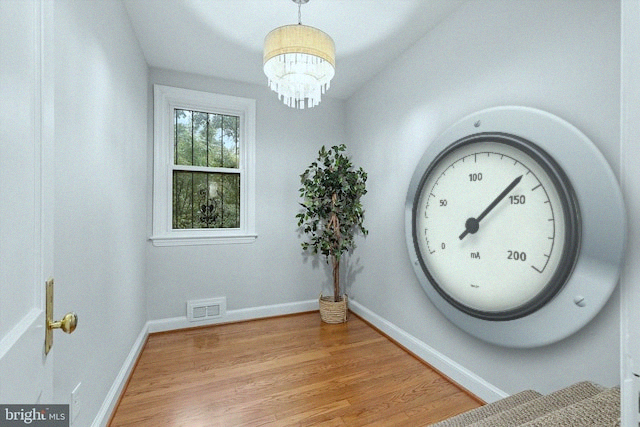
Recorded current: mA 140
